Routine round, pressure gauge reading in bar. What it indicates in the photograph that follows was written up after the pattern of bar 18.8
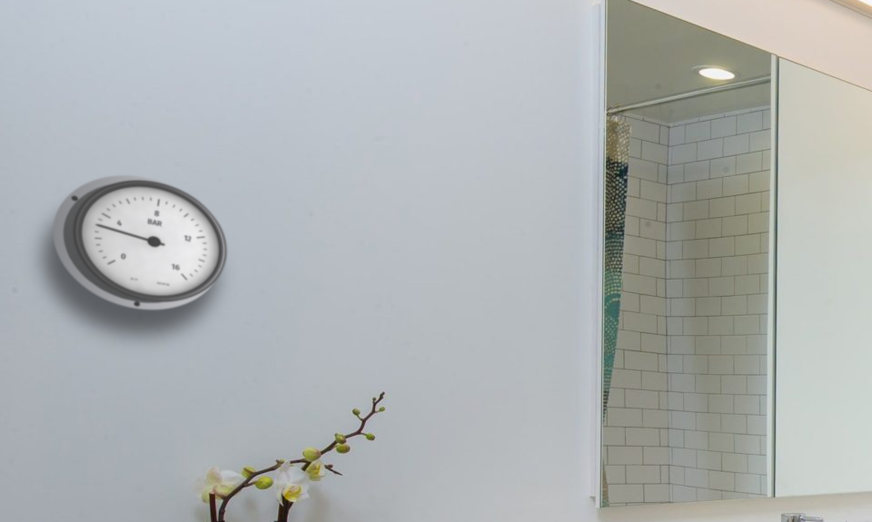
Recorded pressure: bar 3
